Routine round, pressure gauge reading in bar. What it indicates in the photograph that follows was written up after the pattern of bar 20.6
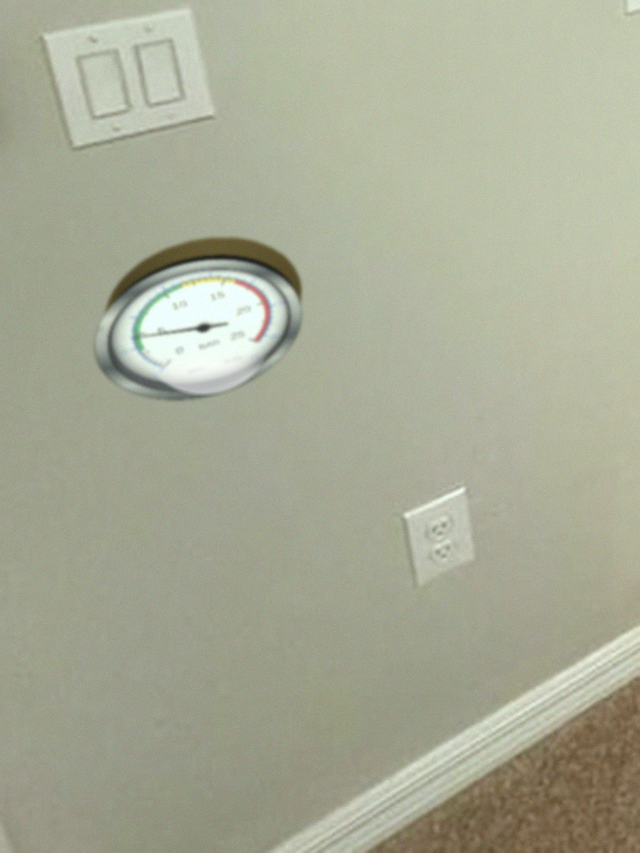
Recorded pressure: bar 5
